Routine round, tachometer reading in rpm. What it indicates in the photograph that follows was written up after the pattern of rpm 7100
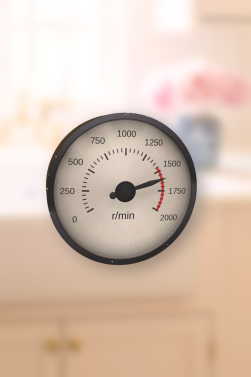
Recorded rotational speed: rpm 1600
